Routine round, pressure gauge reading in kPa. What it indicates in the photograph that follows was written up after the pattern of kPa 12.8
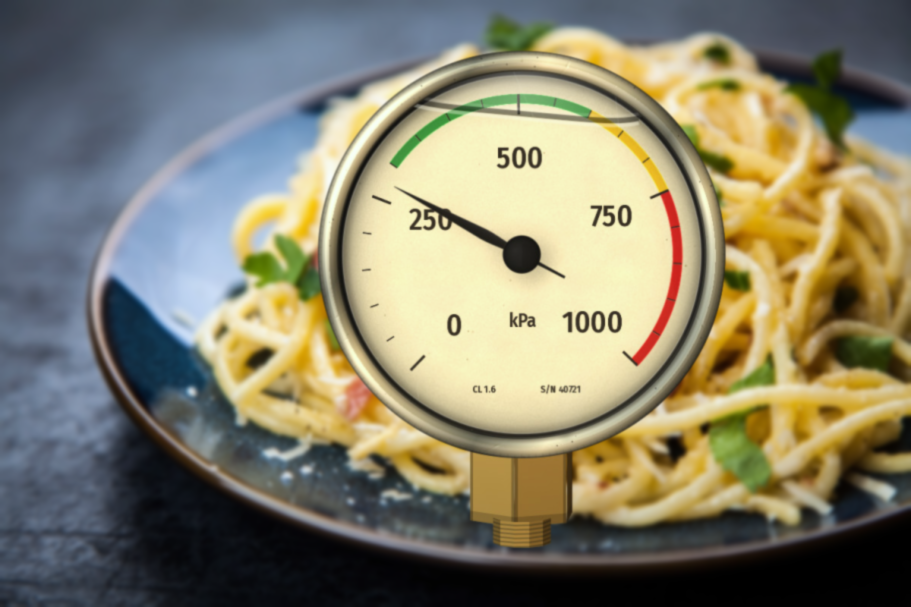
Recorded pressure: kPa 275
